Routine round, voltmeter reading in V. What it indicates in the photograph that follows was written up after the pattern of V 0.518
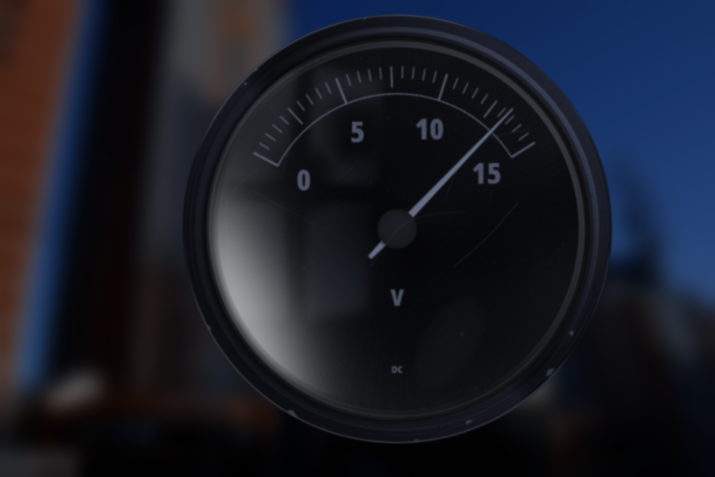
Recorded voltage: V 13.25
